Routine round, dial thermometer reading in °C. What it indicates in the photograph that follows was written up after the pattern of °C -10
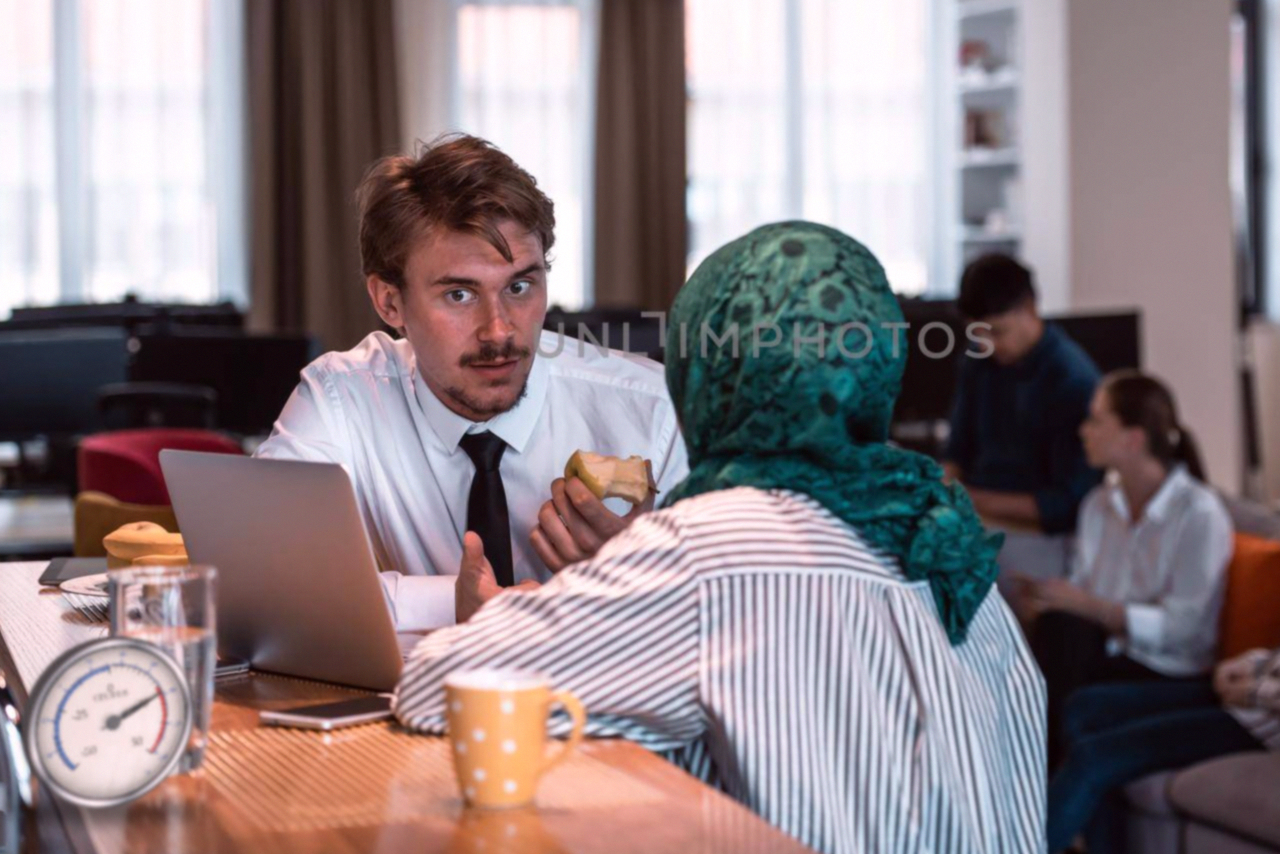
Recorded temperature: °C 25
